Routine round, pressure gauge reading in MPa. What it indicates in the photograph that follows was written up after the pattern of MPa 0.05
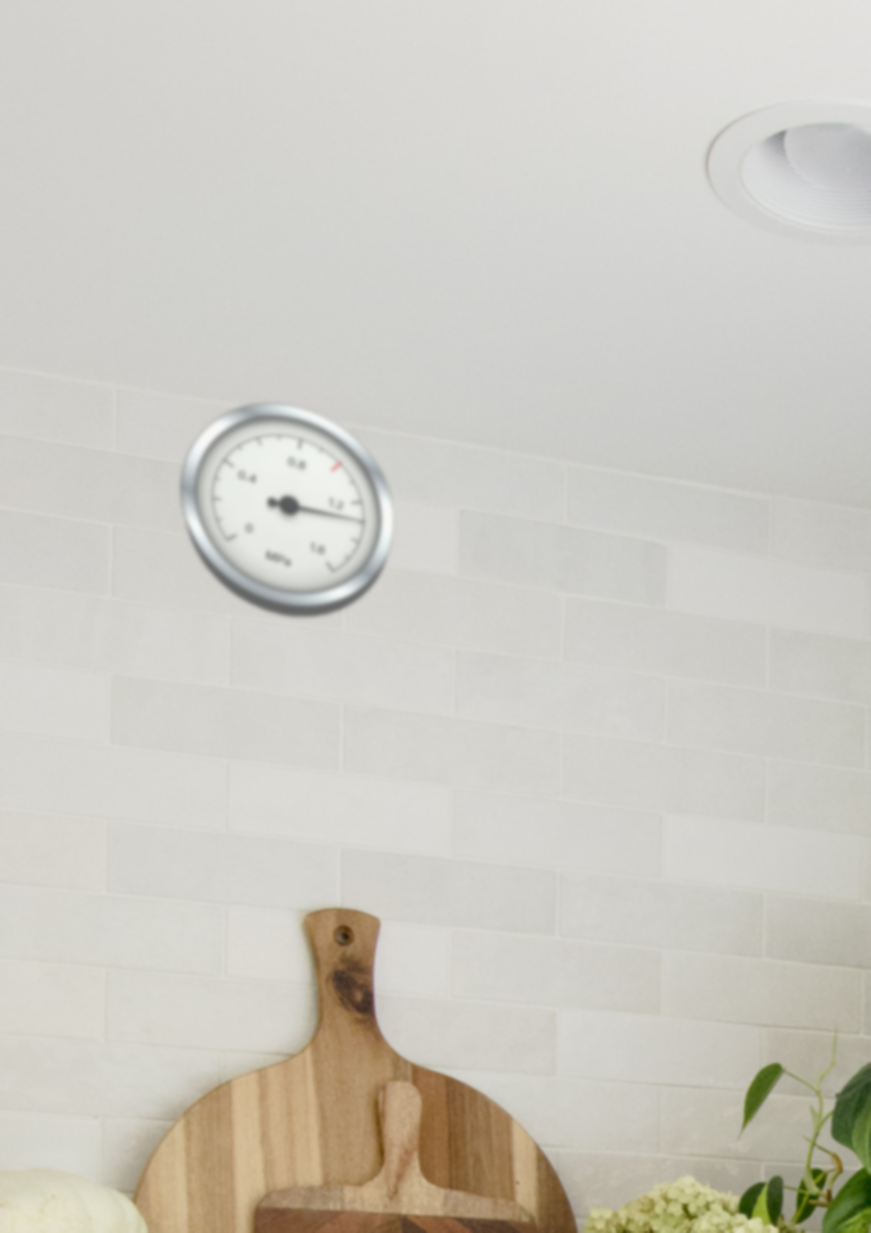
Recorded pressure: MPa 1.3
